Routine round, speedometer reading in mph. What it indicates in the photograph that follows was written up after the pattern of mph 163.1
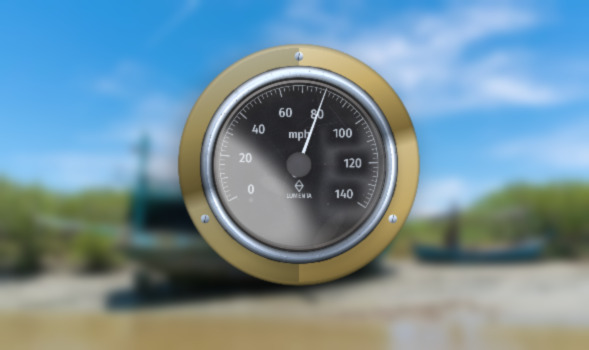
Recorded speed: mph 80
